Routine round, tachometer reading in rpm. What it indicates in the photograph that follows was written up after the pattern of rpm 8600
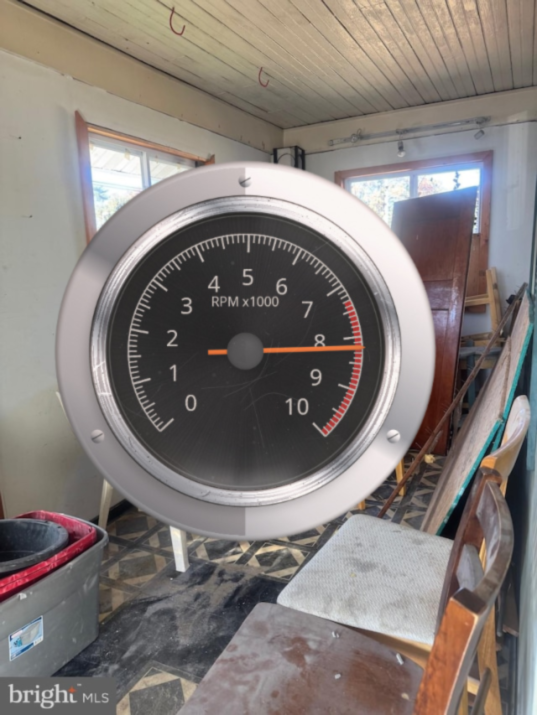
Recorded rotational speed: rpm 8200
